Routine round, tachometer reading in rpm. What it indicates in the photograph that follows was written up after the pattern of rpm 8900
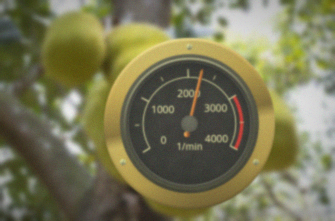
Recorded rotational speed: rpm 2250
